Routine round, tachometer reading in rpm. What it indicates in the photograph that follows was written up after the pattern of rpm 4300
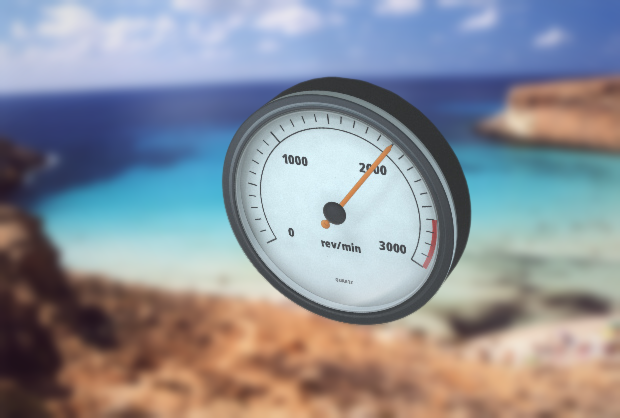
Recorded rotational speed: rpm 2000
